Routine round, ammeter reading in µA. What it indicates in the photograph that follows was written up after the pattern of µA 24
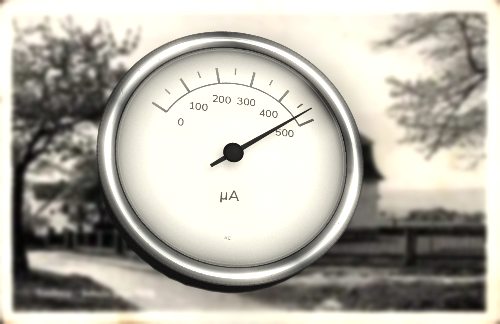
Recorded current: µA 475
